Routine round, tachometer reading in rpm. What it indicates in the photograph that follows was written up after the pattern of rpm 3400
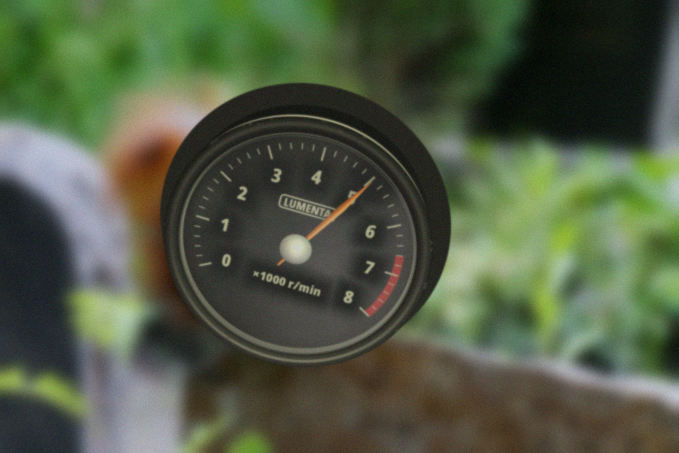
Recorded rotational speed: rpm 5000
